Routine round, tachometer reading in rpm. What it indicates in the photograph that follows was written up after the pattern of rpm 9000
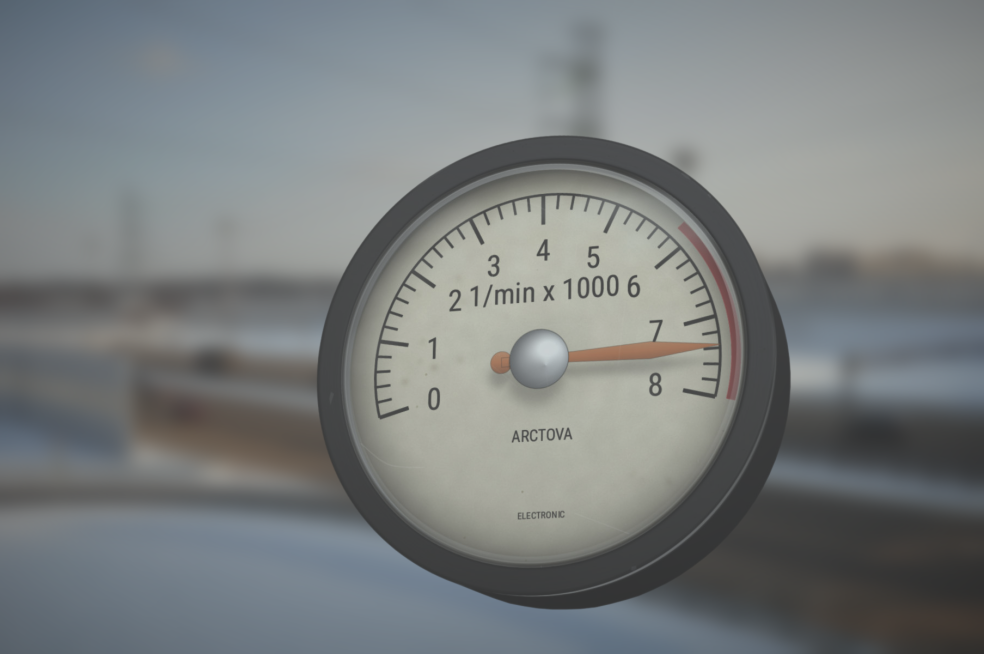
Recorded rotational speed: rpm 7400
